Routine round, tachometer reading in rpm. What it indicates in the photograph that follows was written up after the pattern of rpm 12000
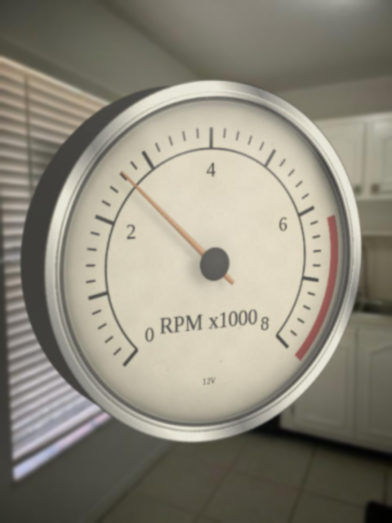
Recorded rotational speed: rpm 2600
